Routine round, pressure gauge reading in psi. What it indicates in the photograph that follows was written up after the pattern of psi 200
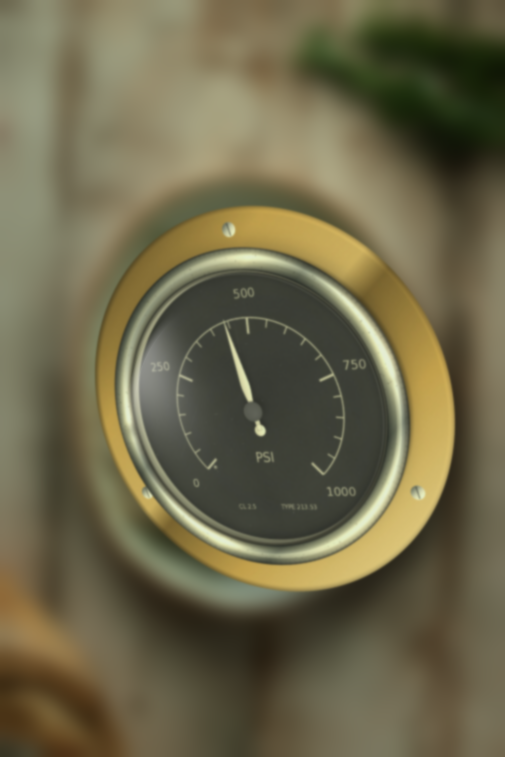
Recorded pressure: psi 450
